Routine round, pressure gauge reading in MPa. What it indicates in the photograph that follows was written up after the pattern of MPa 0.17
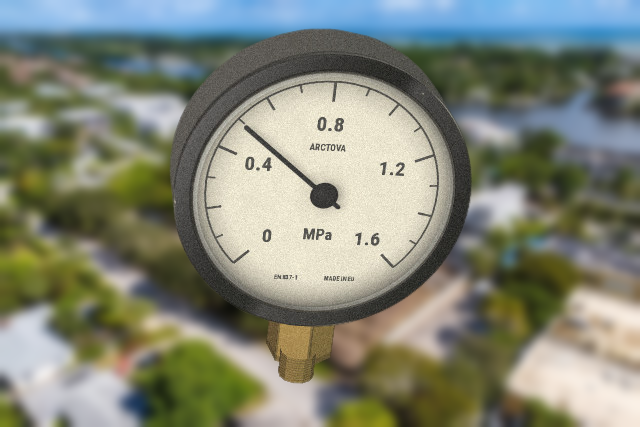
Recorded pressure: MPa 0.5
